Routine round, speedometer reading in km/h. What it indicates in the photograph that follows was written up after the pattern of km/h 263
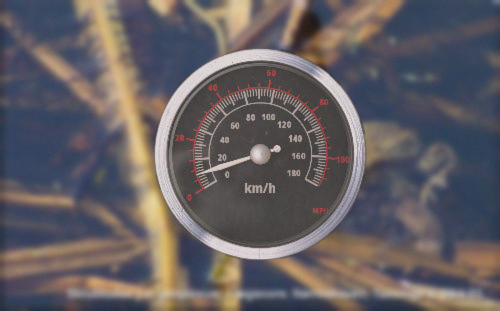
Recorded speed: km/h 10
